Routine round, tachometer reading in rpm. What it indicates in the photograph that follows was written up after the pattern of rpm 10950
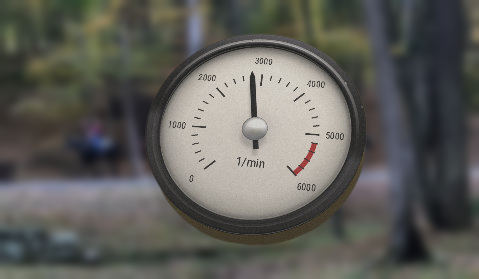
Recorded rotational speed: rpm 2800
